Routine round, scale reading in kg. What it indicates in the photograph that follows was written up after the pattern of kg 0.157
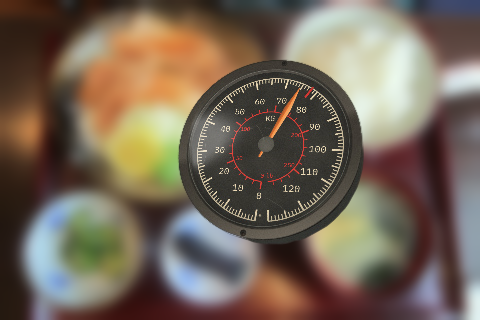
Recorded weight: kg 75
